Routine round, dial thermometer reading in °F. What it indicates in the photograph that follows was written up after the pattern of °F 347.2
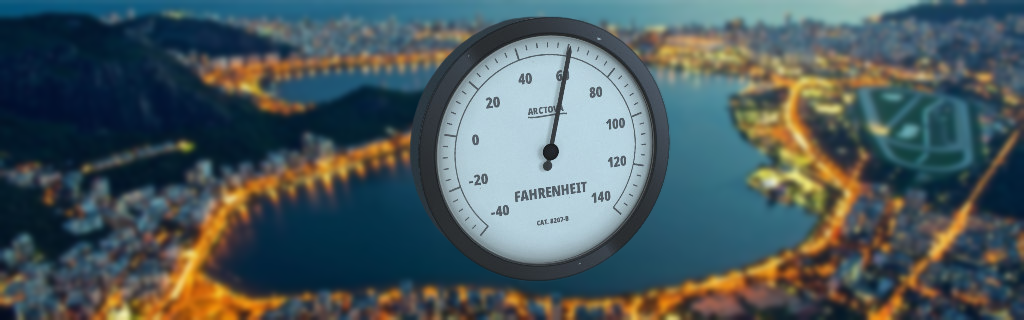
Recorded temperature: °F 60
